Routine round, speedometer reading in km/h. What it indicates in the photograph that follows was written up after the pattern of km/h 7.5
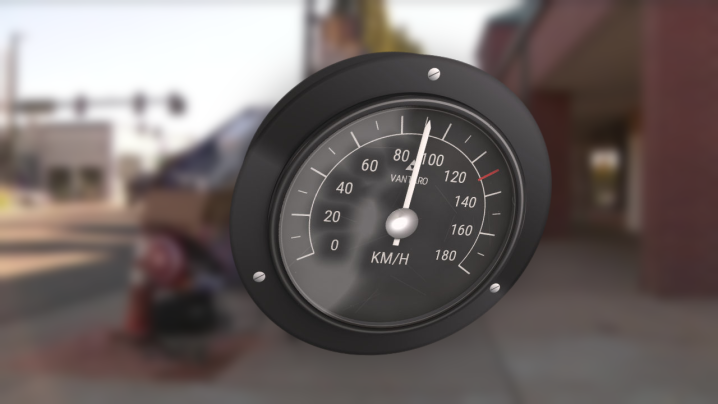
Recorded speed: km/h 90
